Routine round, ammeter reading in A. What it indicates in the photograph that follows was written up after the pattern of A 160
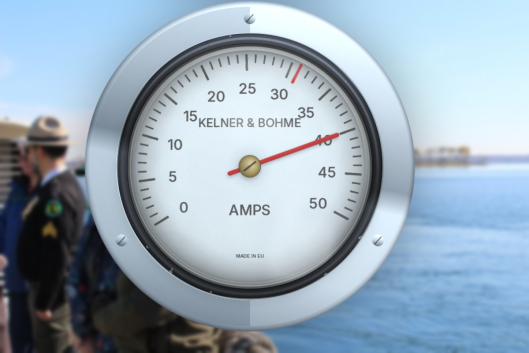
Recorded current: A 40
